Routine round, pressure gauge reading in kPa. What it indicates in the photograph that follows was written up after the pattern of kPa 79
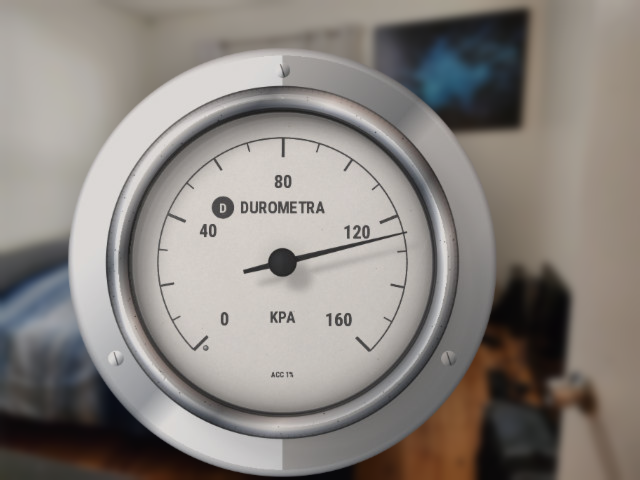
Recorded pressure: kPa 125
